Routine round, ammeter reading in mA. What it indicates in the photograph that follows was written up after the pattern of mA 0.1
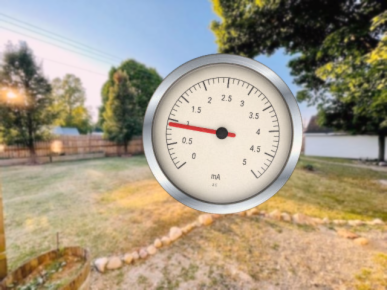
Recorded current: mA 0.9
